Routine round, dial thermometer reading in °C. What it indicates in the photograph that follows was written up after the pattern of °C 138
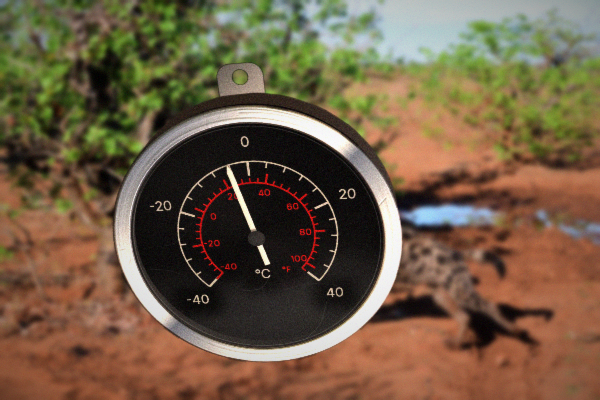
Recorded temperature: °C -4
